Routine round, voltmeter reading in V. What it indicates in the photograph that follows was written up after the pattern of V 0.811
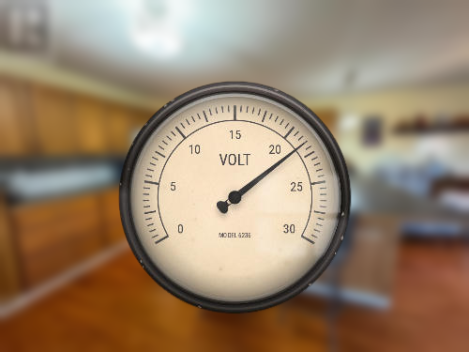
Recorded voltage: V 21.5
